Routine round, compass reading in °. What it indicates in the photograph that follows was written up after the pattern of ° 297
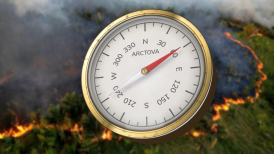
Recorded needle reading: ° 60
